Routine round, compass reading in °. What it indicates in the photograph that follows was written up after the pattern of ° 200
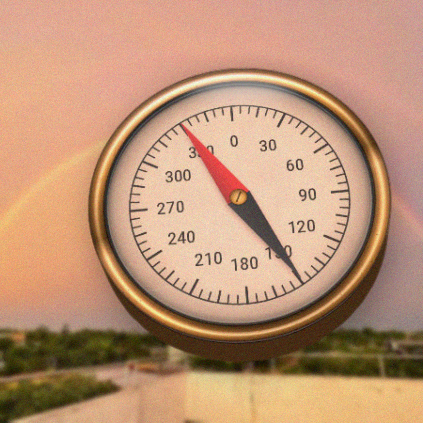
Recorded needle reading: ° 330
